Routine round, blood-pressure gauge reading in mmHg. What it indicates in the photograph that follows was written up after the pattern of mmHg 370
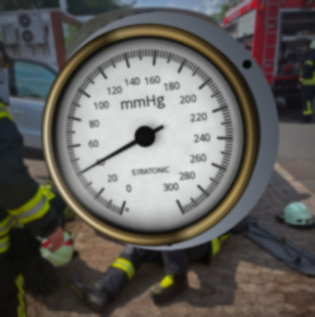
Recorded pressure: mmHg 40
